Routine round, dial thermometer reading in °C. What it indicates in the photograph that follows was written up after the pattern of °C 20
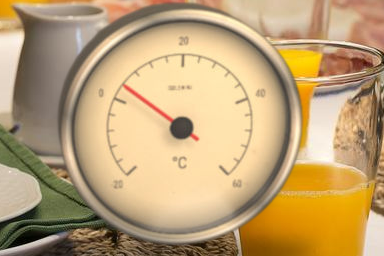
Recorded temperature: °C 4
